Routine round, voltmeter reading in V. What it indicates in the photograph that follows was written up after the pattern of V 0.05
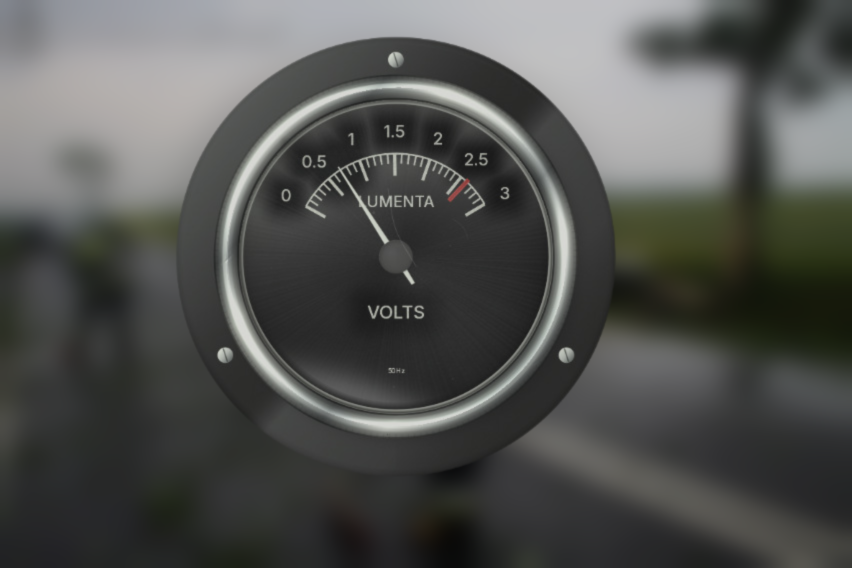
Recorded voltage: V 0.7
